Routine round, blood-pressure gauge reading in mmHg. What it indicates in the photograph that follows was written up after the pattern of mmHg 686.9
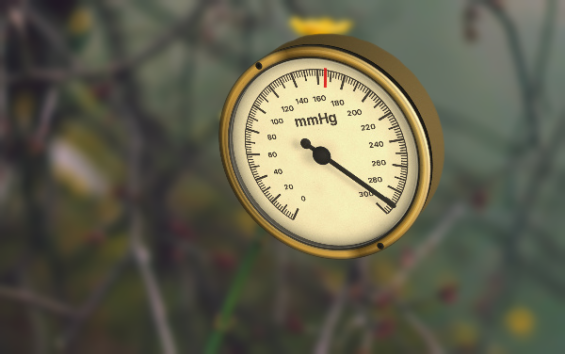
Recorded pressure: mmHg 290
